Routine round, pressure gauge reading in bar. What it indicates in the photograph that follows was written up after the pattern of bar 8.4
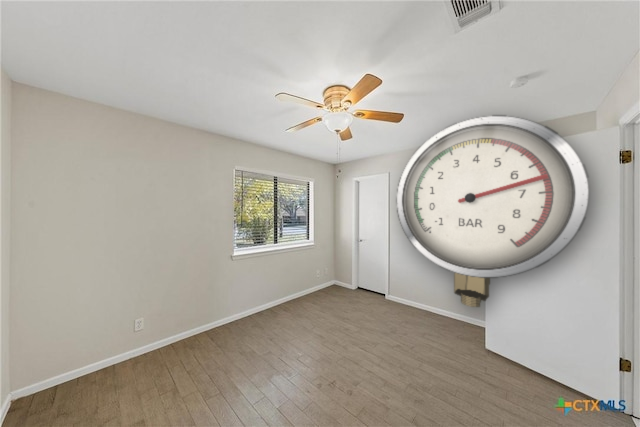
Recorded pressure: bar 6.5
